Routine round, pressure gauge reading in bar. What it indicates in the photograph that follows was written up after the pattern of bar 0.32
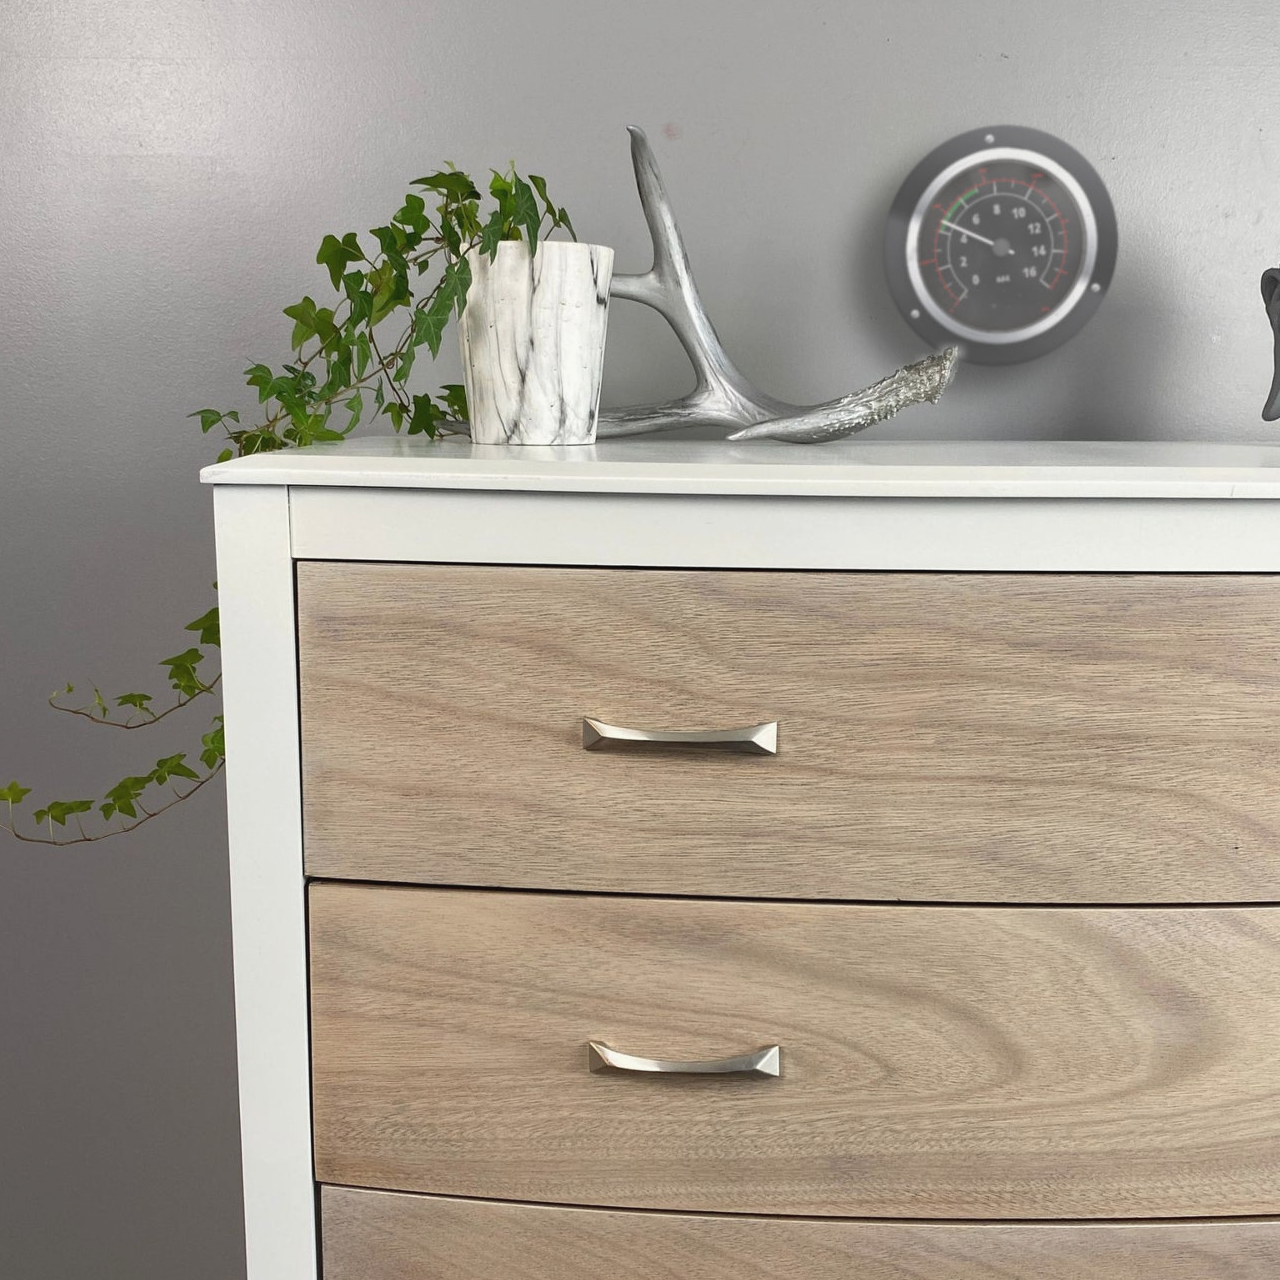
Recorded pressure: bar 4.5
